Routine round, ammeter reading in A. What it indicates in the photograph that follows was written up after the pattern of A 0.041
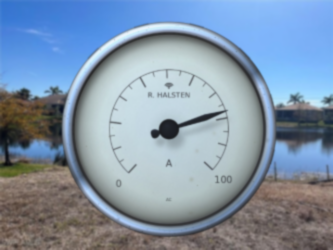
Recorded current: A 77.5
